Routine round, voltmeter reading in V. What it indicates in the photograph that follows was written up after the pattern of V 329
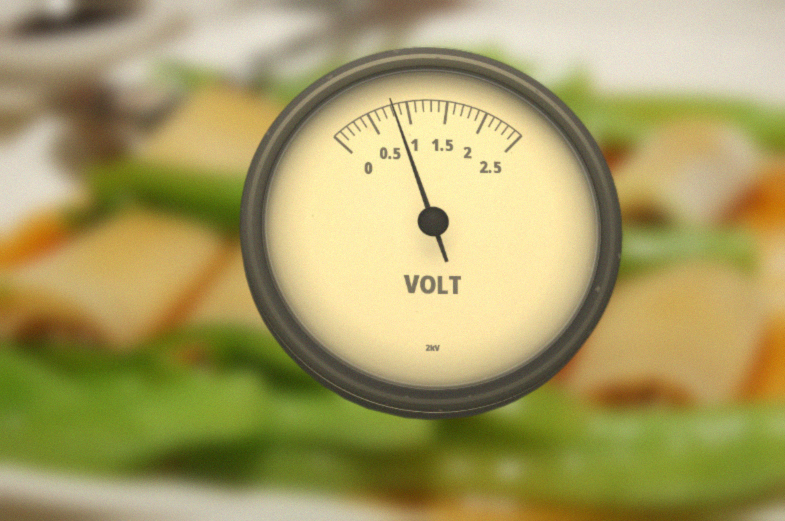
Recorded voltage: V 0.8
